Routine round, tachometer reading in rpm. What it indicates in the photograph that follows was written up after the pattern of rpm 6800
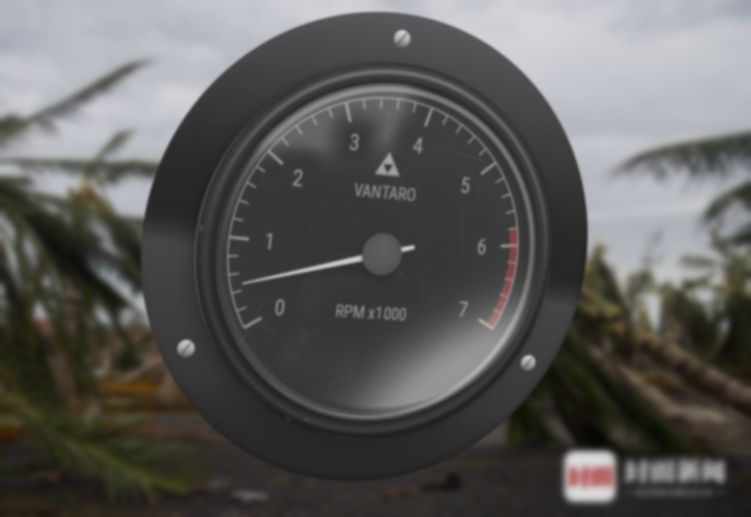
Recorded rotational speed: rpm 500
